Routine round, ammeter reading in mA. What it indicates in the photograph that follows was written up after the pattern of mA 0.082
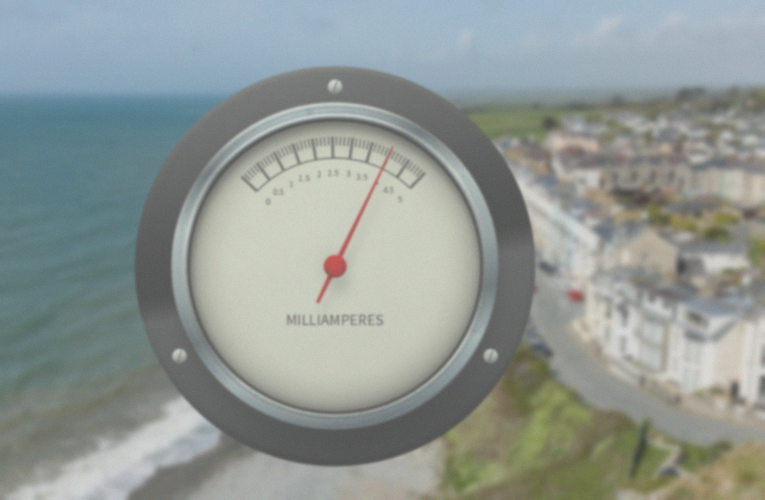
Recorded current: mA 4
